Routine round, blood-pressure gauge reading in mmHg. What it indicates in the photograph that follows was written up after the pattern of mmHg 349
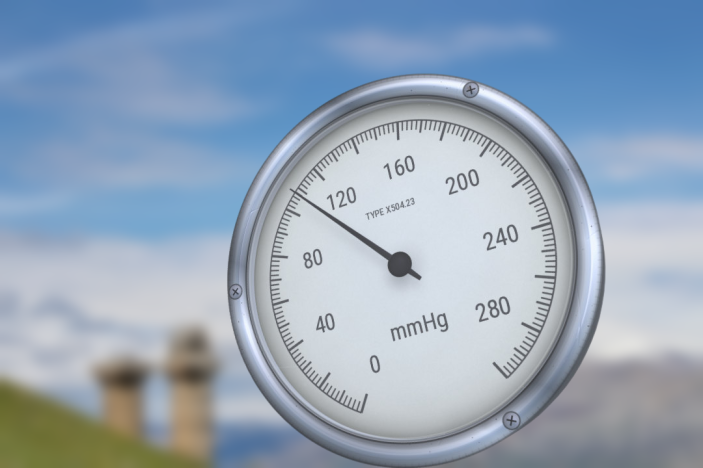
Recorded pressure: mmHg 108
